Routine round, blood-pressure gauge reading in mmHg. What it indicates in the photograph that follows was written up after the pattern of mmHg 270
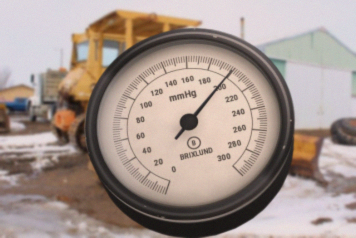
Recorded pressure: mmHg 200
